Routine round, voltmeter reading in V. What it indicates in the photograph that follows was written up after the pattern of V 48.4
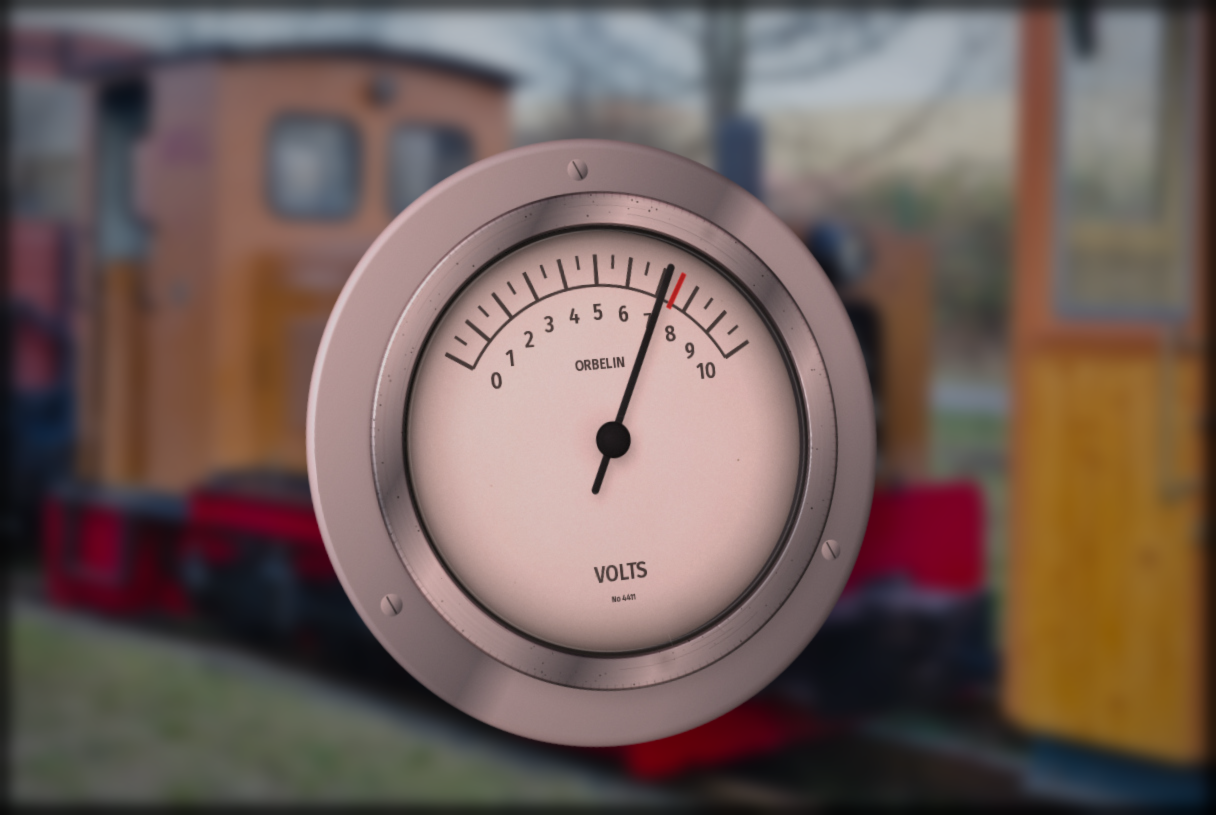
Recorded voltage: V 7
